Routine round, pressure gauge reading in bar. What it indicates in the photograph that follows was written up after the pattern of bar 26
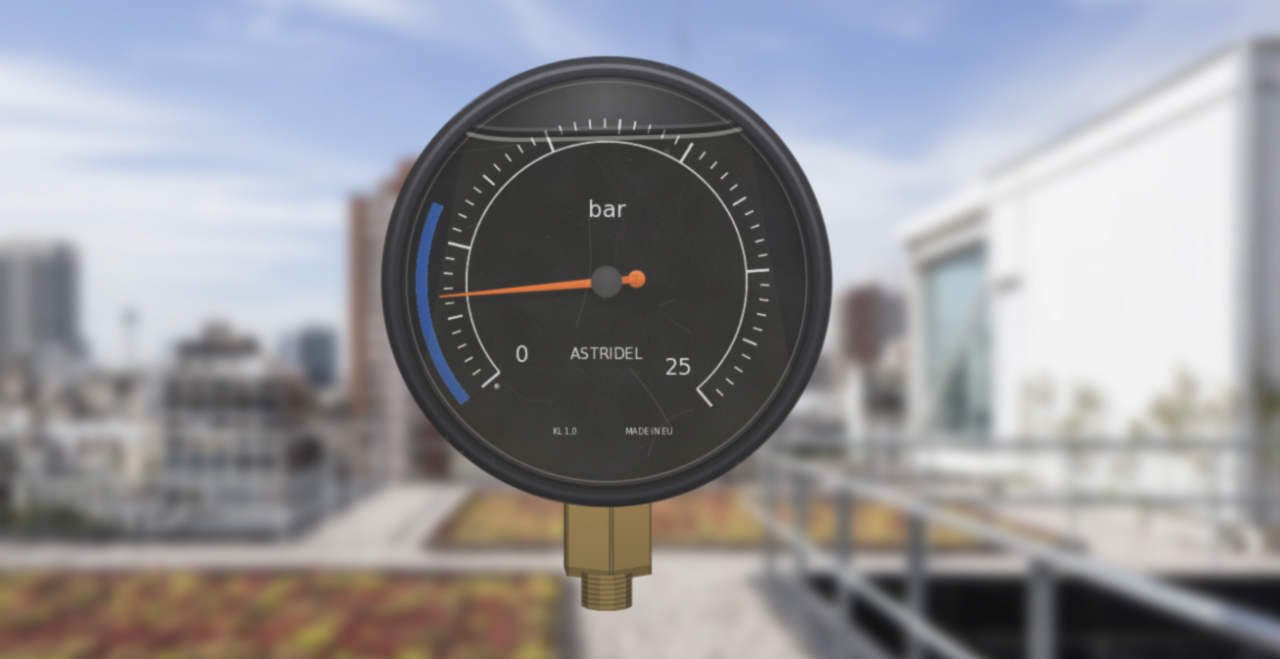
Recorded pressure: bar 3.25
